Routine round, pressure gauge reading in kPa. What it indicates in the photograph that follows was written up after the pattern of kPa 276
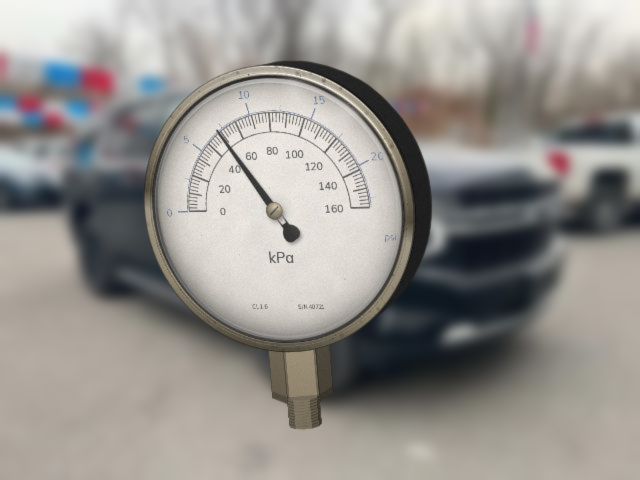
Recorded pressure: kPa 50
